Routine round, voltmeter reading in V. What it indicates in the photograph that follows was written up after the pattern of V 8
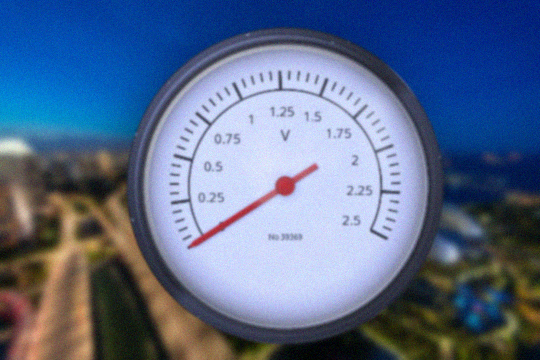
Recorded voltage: V 0
